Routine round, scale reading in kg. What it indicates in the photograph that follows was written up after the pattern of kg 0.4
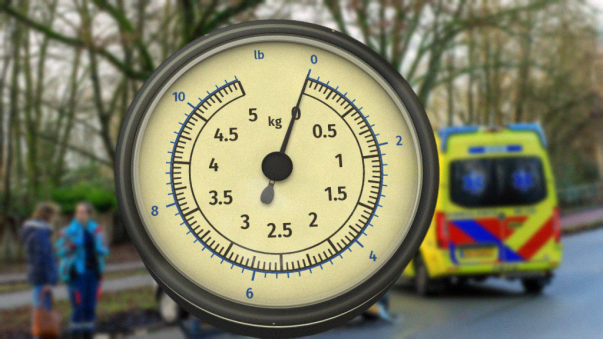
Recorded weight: kg 0
